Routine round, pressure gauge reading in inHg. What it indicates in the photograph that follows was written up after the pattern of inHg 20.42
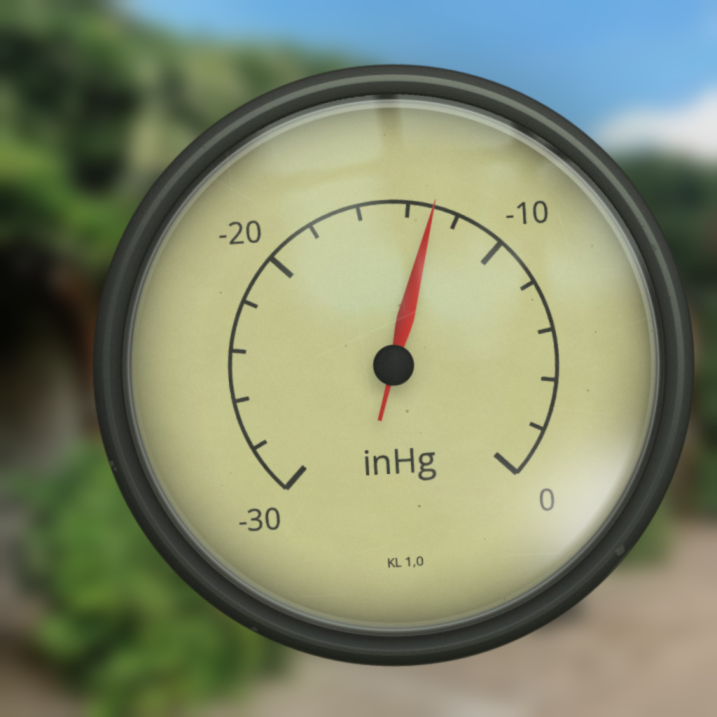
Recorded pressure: inHg -13
